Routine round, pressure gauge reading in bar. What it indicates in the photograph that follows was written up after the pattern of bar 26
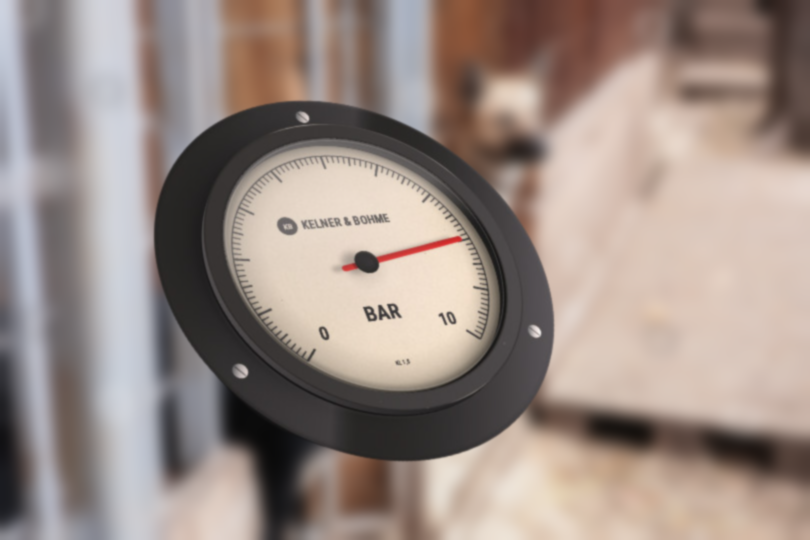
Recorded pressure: bar 8
